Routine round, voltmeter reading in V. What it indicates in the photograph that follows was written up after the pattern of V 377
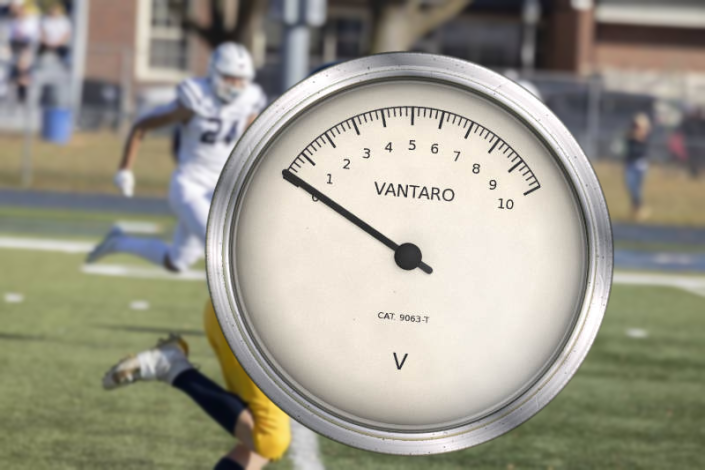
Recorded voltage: V 0.2
